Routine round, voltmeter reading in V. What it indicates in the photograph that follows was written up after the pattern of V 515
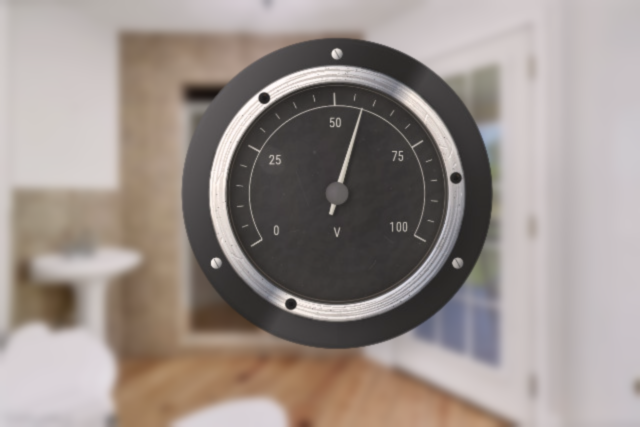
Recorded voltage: V 57.5
